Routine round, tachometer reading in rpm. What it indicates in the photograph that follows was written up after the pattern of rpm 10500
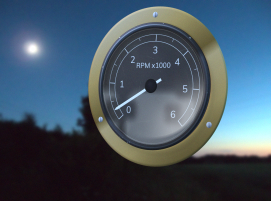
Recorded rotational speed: rpm 250
